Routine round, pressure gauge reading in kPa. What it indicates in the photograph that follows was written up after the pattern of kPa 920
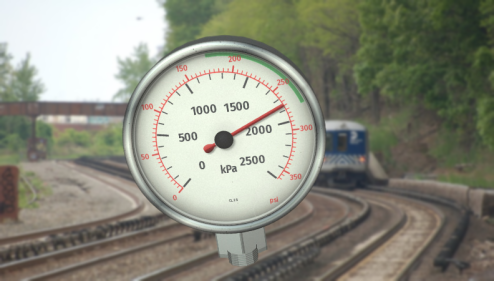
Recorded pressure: kPa 1850
